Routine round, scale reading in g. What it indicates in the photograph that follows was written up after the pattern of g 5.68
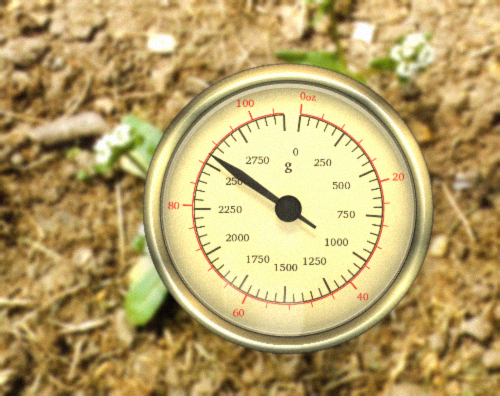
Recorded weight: g 2550
